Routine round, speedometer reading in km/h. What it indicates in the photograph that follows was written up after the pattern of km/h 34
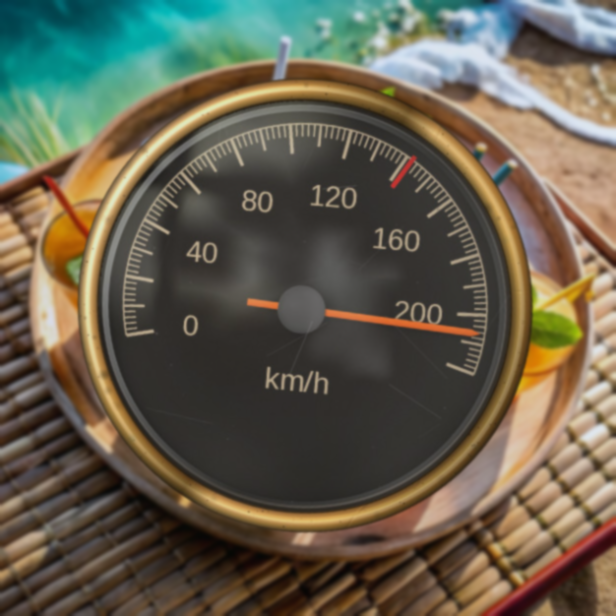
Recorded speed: km/h 206
